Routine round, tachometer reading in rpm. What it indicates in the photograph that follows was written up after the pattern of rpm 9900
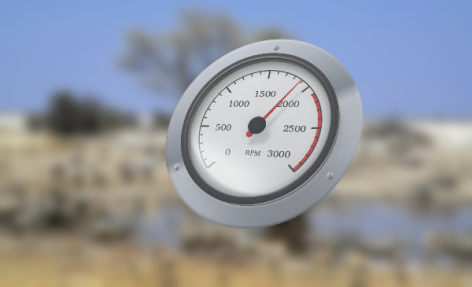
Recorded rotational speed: rpm 1900
